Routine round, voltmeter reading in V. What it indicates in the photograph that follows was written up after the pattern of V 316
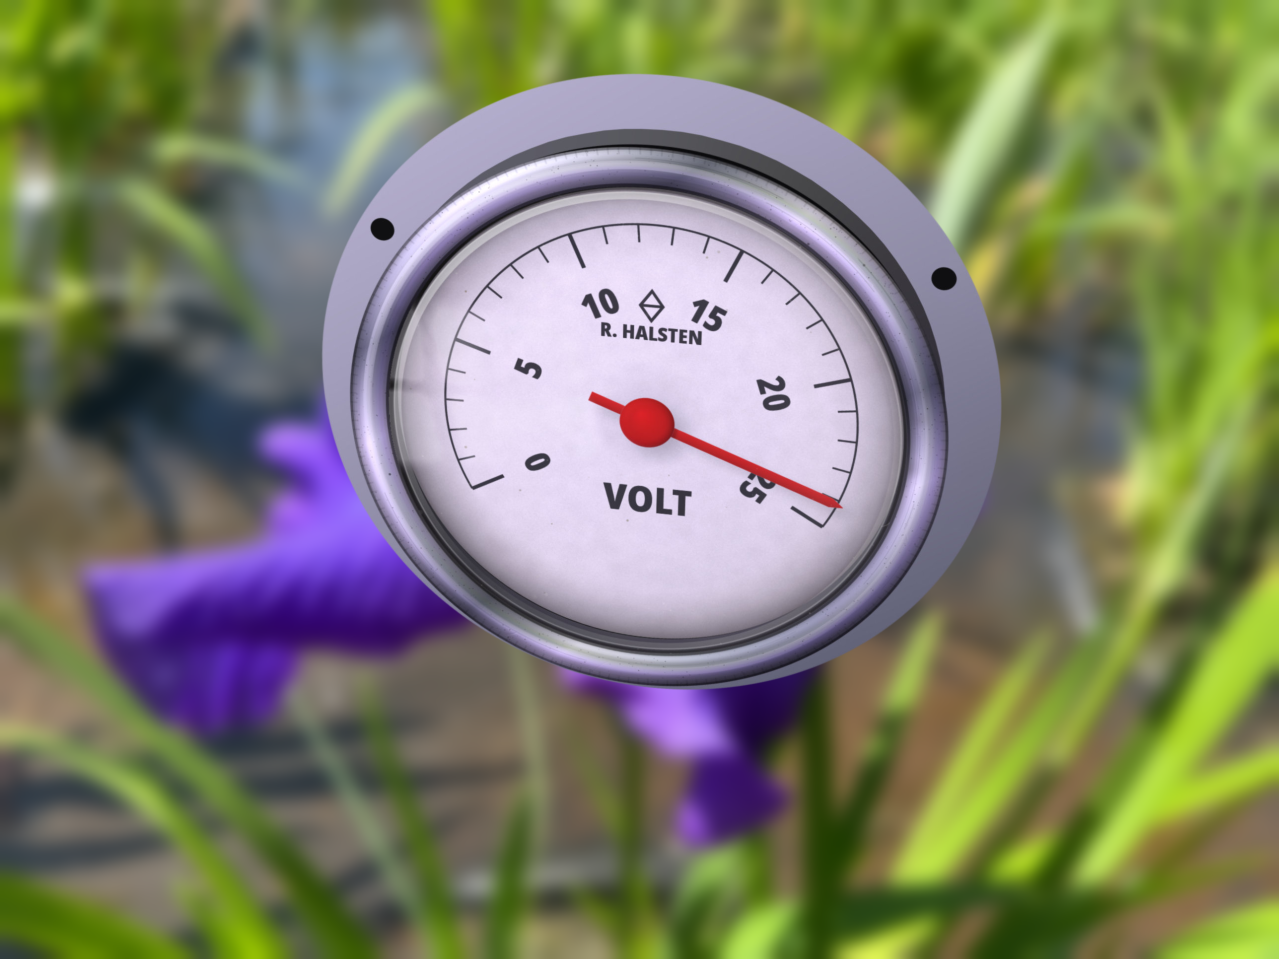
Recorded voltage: V 24
